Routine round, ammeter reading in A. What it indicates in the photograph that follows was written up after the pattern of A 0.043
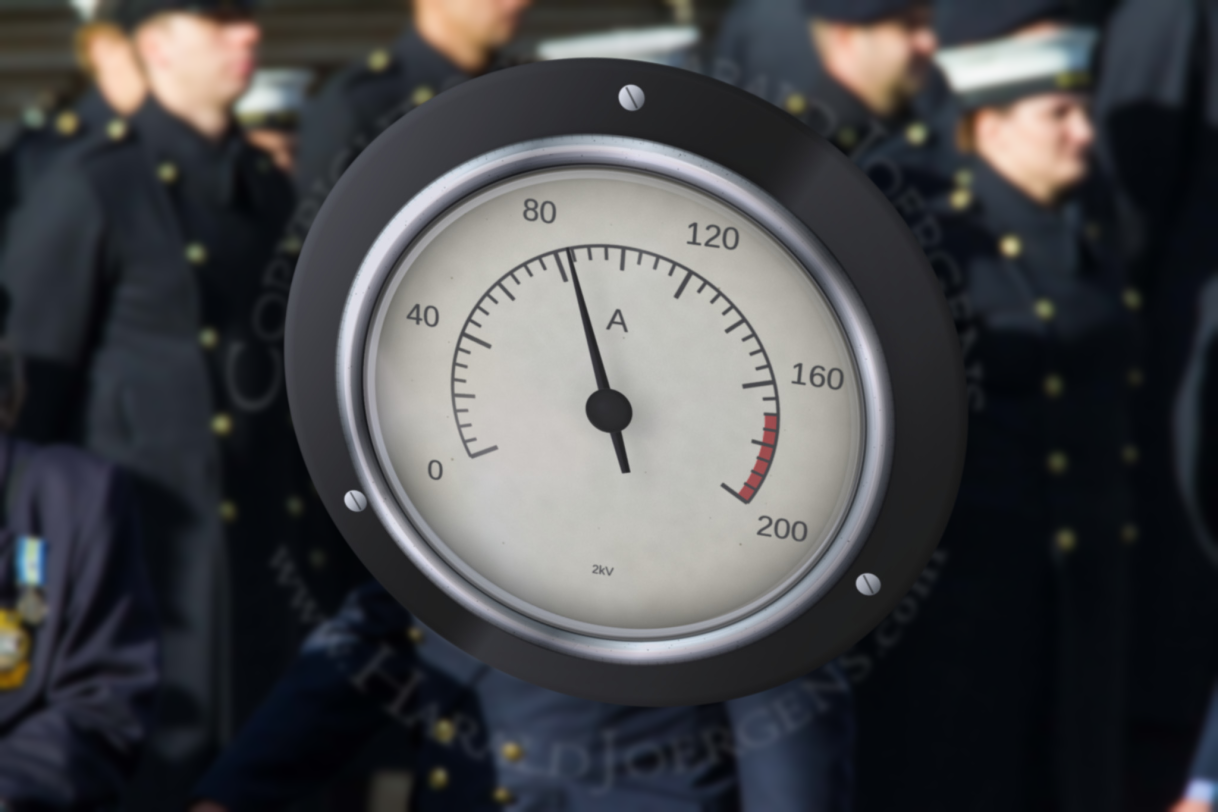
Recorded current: A 85
